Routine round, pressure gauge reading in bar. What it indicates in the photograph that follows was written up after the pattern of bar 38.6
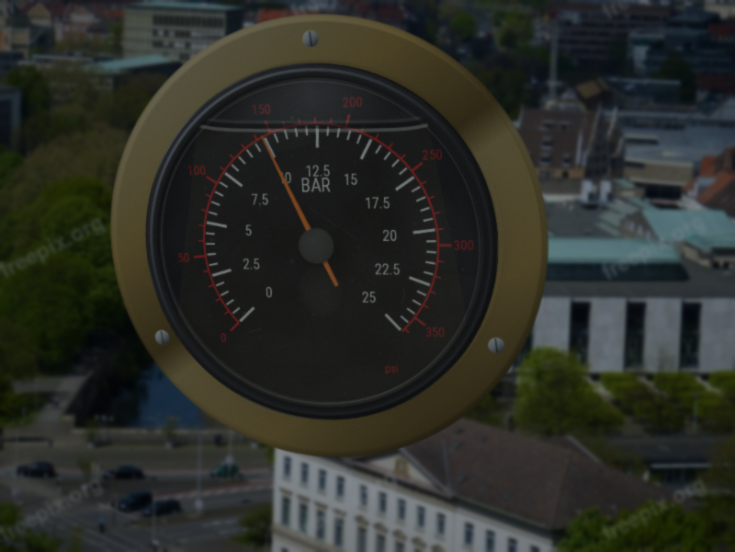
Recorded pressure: bar 10
